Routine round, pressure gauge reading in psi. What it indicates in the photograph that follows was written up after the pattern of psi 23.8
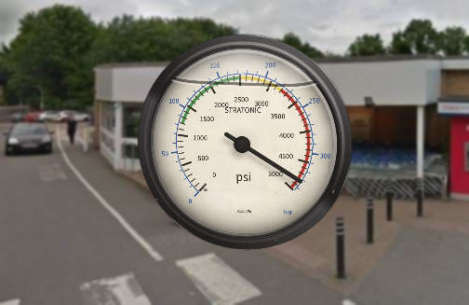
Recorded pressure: psi 4800
